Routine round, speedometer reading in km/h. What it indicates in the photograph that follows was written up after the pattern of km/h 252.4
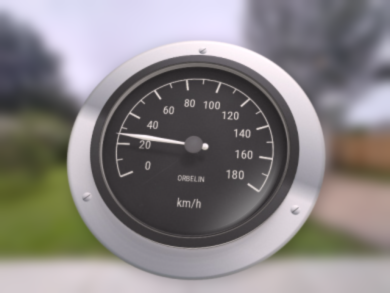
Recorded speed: km/h 25
